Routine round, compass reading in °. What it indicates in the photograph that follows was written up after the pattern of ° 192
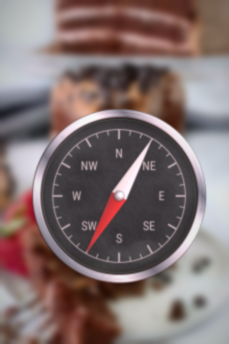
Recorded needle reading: ° 210
